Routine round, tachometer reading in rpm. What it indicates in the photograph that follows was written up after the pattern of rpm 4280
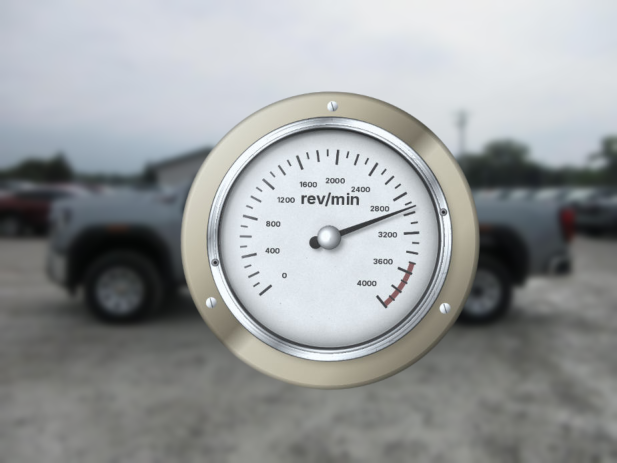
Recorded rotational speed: rpm 2950
